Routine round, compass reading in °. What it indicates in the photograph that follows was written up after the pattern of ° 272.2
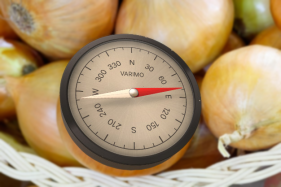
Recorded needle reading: ° 80
